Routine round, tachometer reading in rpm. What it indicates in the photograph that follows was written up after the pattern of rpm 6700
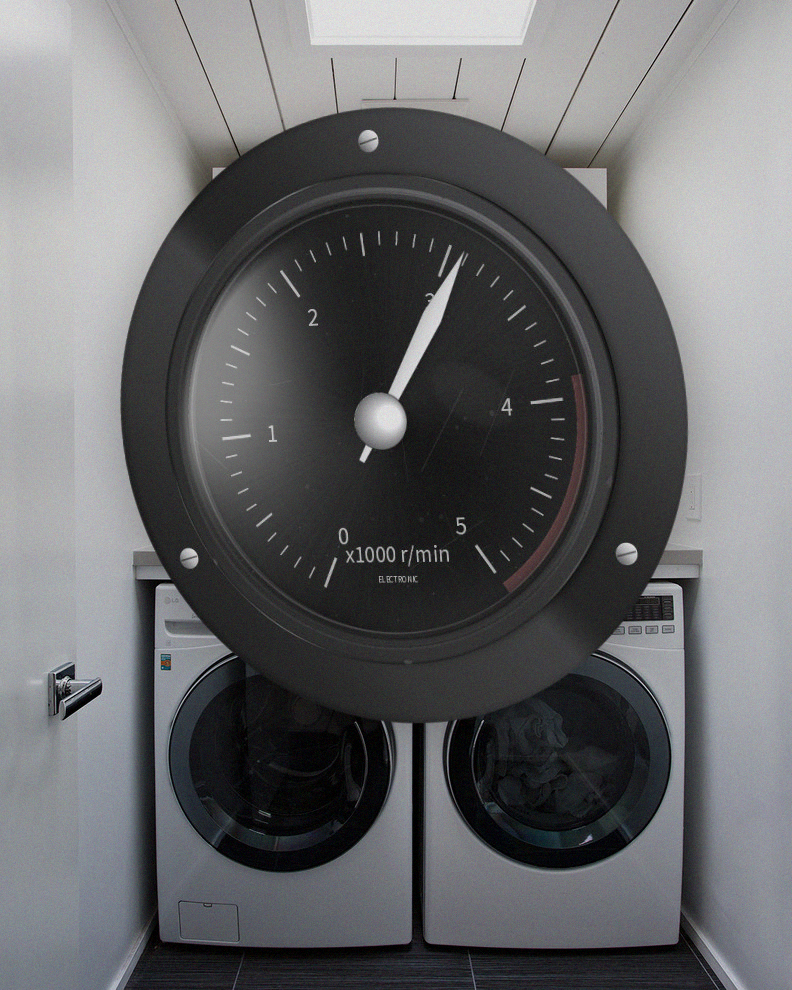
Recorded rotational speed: rpm 3100
